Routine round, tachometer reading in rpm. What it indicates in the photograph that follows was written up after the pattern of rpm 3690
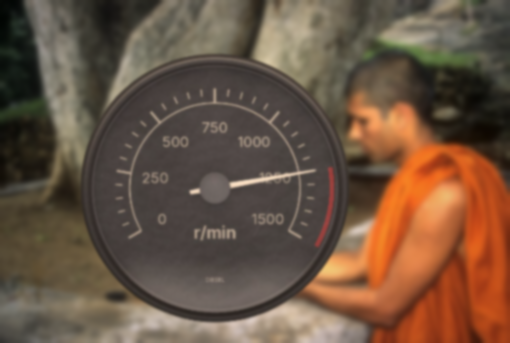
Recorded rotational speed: rpm 1250
